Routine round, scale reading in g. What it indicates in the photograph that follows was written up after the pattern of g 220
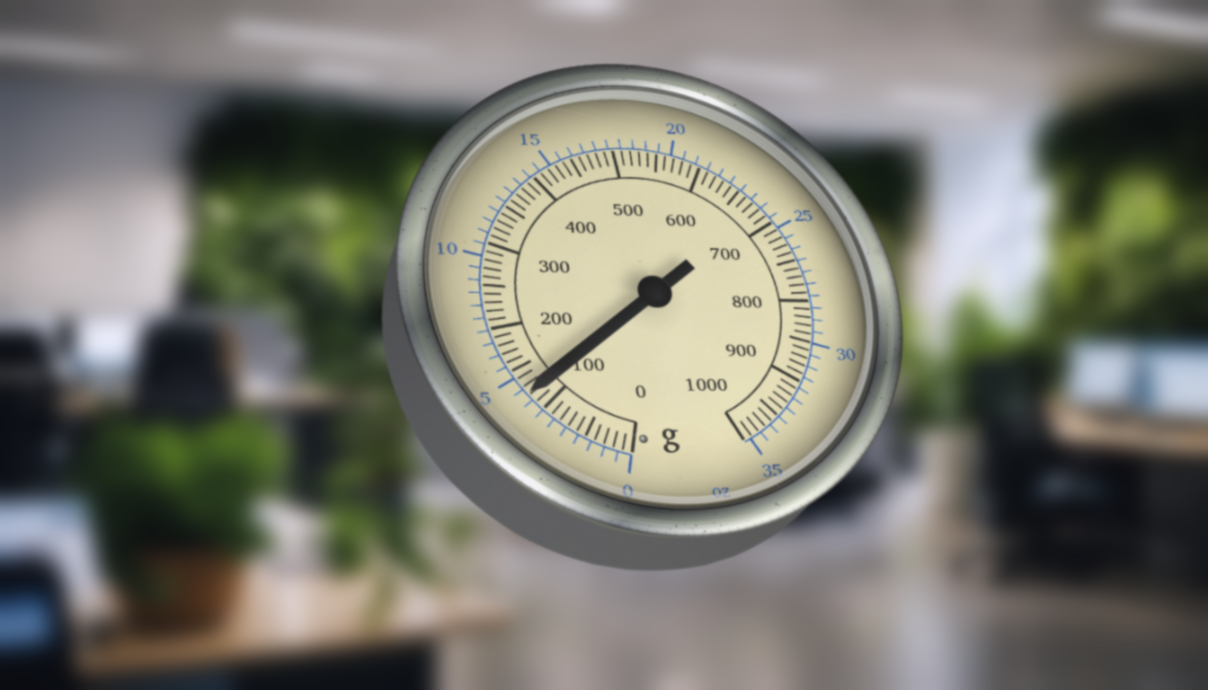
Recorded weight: g 120
